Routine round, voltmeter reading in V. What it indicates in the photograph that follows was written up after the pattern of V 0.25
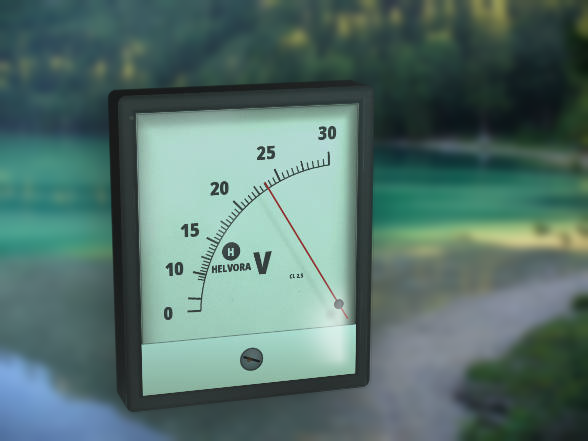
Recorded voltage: V 23.5
